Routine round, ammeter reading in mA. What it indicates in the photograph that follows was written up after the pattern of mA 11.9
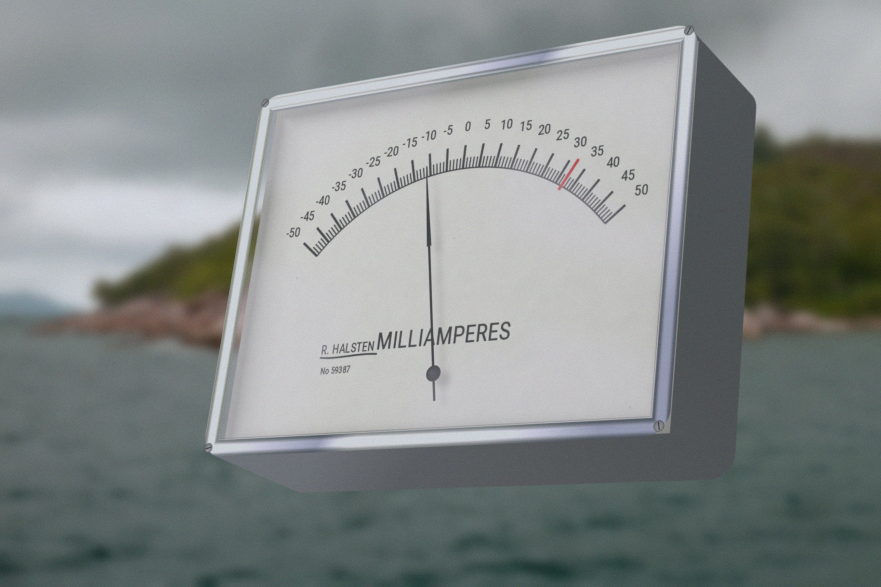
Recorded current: mA -10
